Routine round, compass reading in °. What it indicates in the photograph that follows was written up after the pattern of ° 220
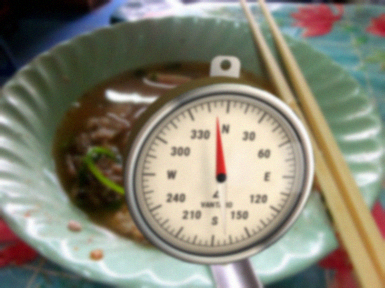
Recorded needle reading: ° 350
